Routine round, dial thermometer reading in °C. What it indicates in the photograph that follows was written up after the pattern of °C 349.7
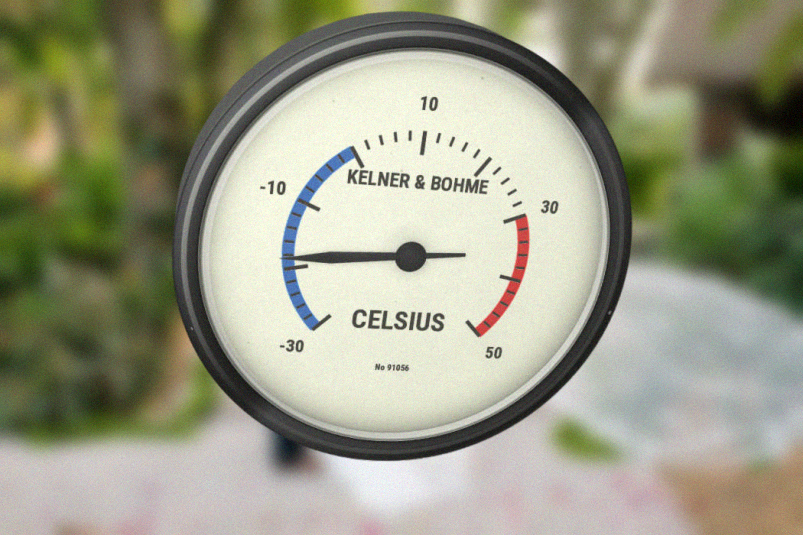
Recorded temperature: °C -18
